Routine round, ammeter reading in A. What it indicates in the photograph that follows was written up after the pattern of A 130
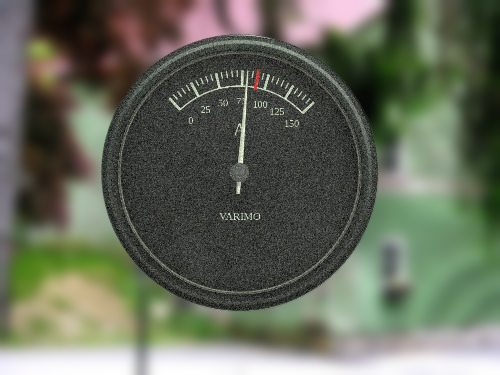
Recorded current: A 80
